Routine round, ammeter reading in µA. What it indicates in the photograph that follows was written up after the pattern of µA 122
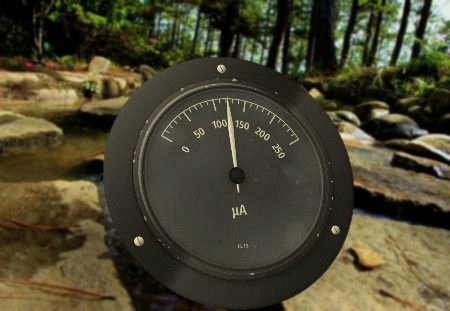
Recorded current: µA 120
